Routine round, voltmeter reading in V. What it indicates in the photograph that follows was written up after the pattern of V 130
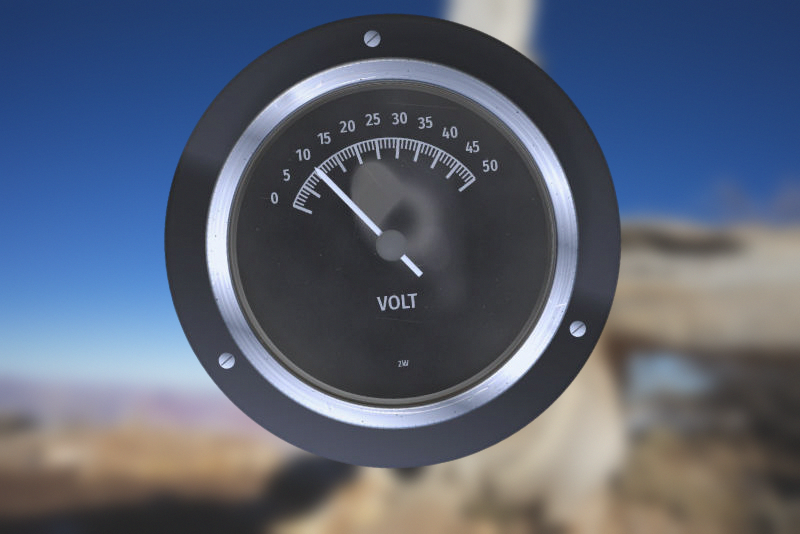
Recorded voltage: V 10
